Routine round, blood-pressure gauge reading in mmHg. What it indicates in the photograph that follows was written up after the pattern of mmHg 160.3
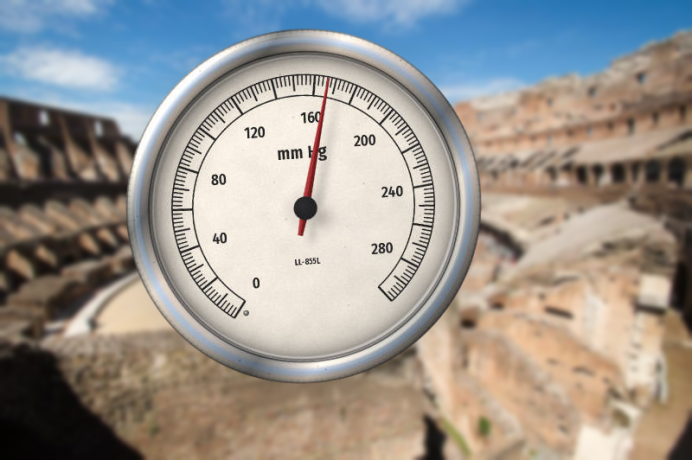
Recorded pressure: mmHg 166
